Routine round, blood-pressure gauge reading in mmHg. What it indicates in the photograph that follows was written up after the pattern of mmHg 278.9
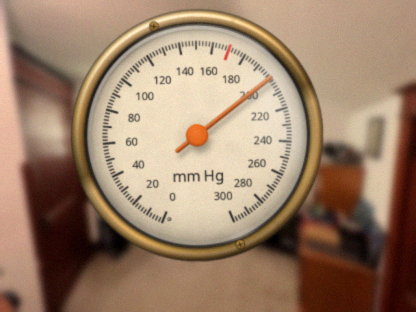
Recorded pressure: mmHg 200
